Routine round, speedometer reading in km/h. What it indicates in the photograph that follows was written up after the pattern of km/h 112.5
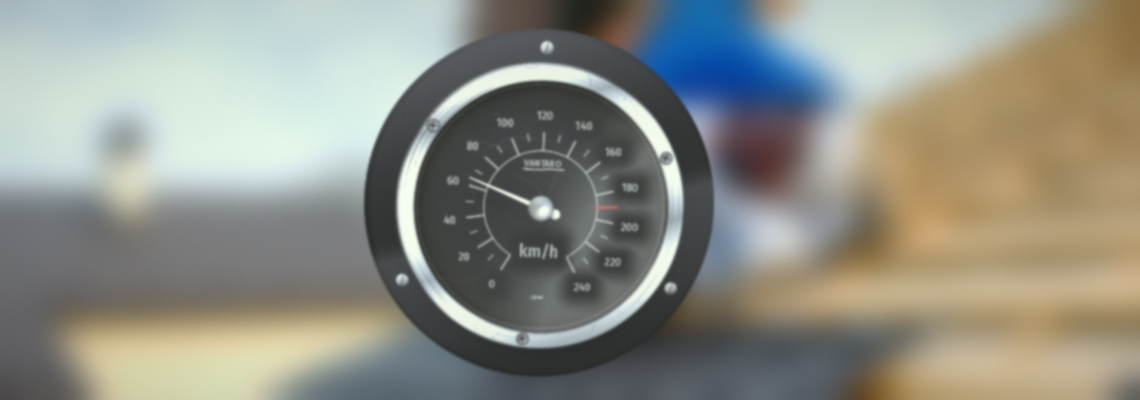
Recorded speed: km/h 65
